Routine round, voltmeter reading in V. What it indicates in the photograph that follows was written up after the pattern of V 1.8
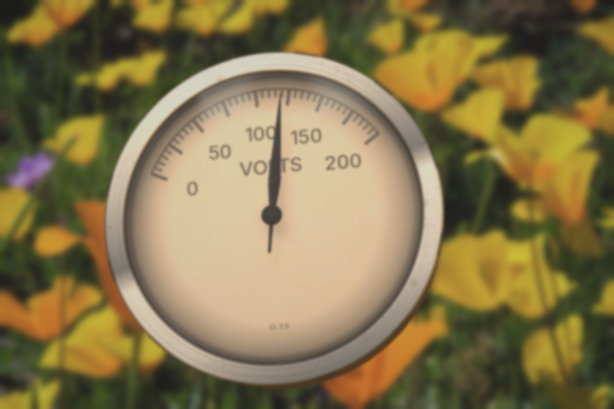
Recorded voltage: V 120
